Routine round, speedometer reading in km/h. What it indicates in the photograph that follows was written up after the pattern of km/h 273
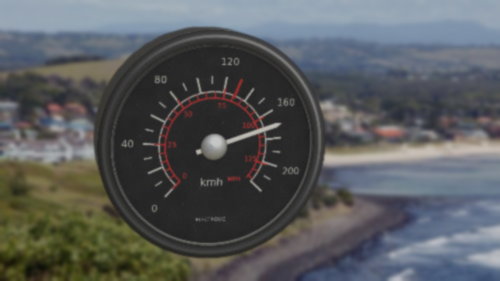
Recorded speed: km/h 170
